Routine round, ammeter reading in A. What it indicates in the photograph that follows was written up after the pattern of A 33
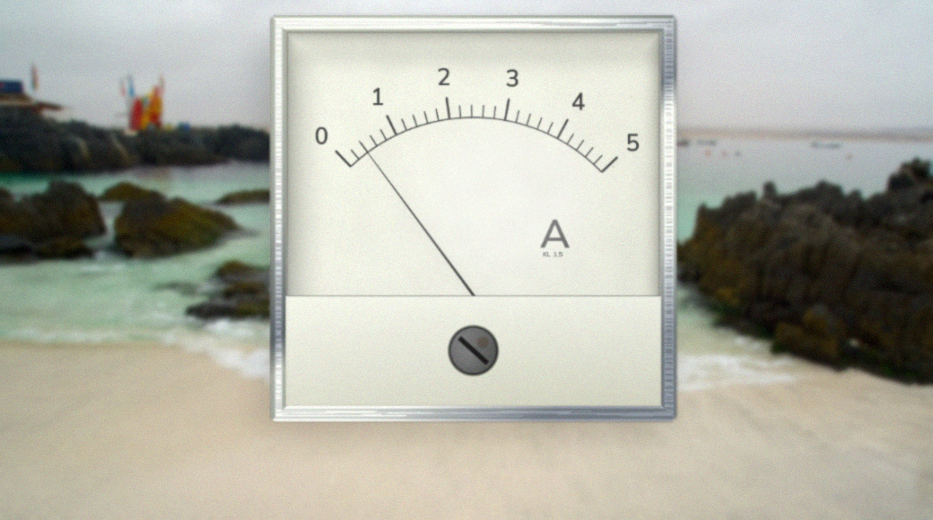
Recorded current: A 0.4
